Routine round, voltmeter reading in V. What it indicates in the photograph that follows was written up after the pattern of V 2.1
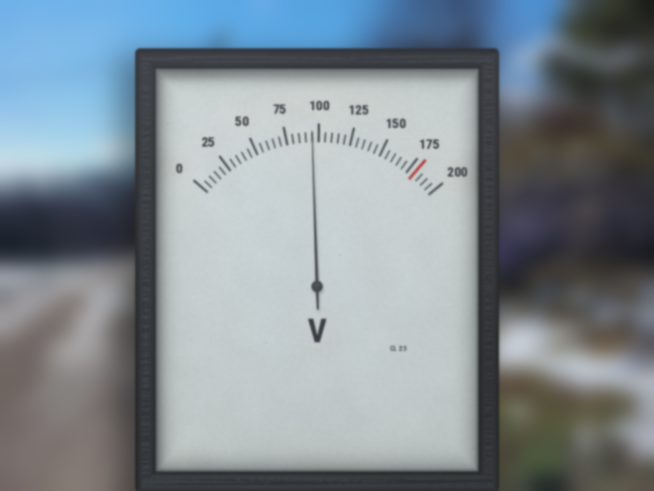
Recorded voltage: V 95
